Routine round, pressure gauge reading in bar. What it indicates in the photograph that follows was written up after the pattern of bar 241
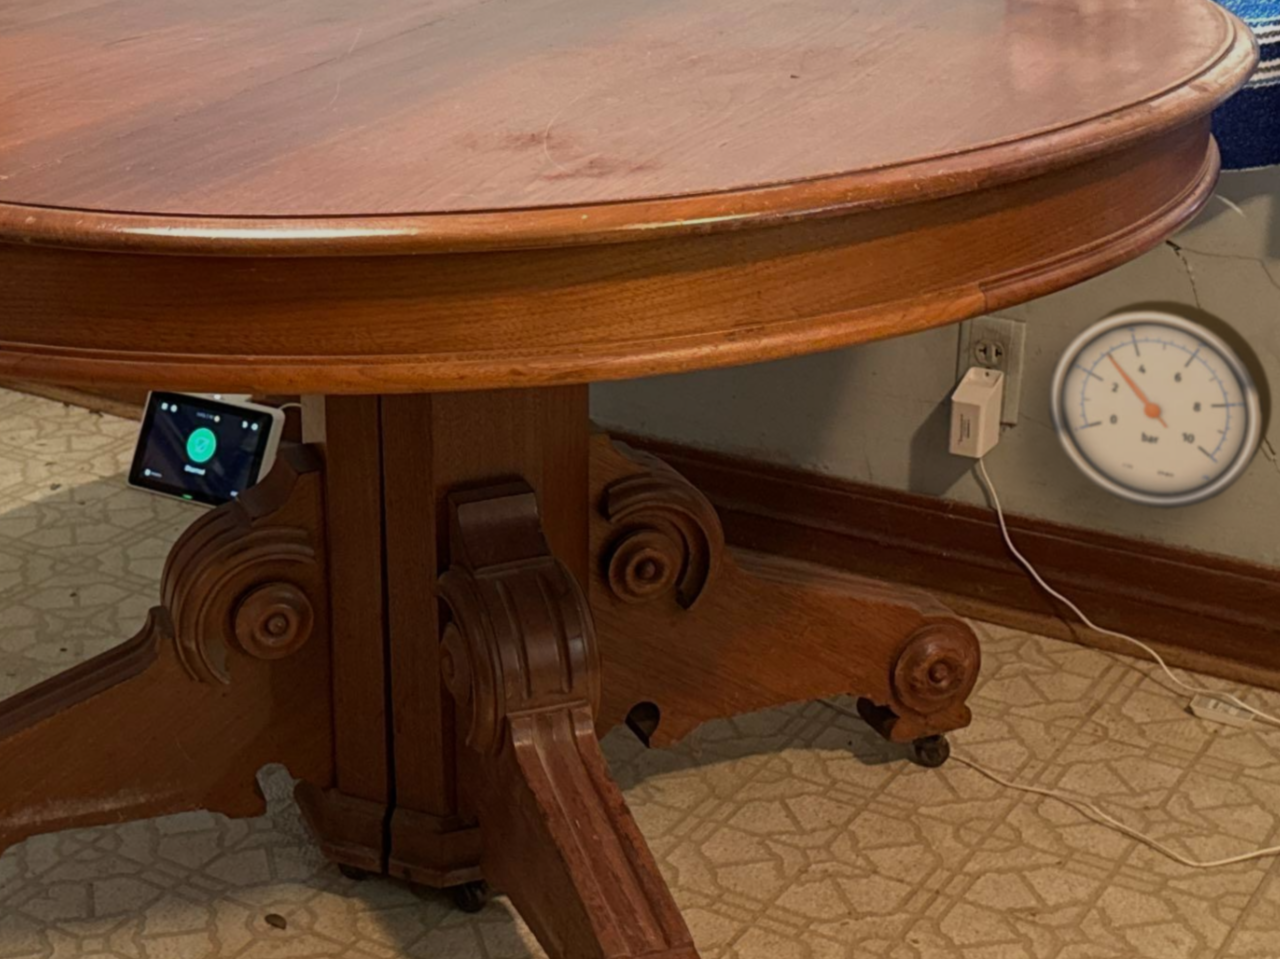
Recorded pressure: bar 3
